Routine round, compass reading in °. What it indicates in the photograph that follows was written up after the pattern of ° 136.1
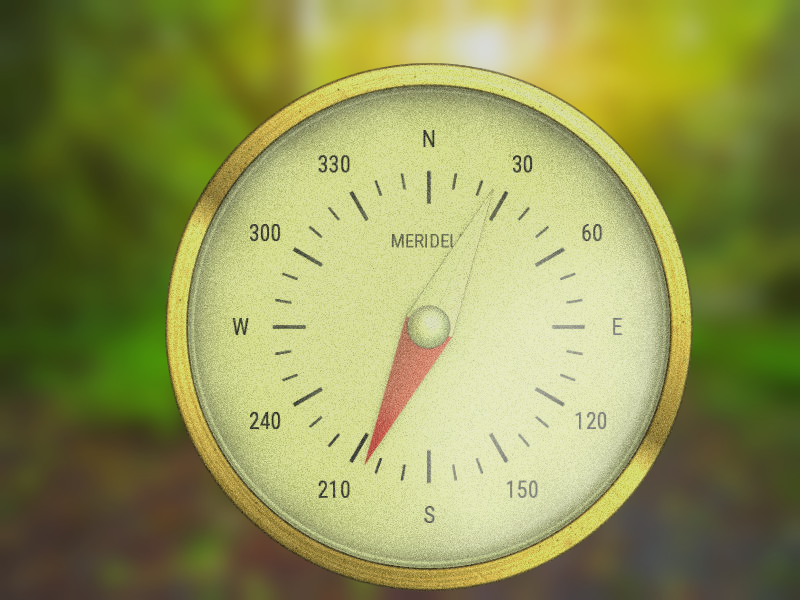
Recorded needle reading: ° 205
